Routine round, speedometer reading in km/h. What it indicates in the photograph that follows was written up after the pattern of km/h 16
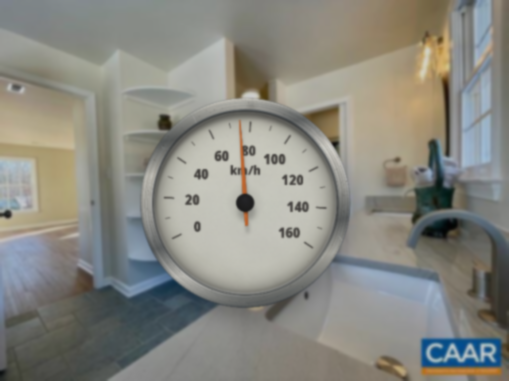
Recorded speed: km/h 75
